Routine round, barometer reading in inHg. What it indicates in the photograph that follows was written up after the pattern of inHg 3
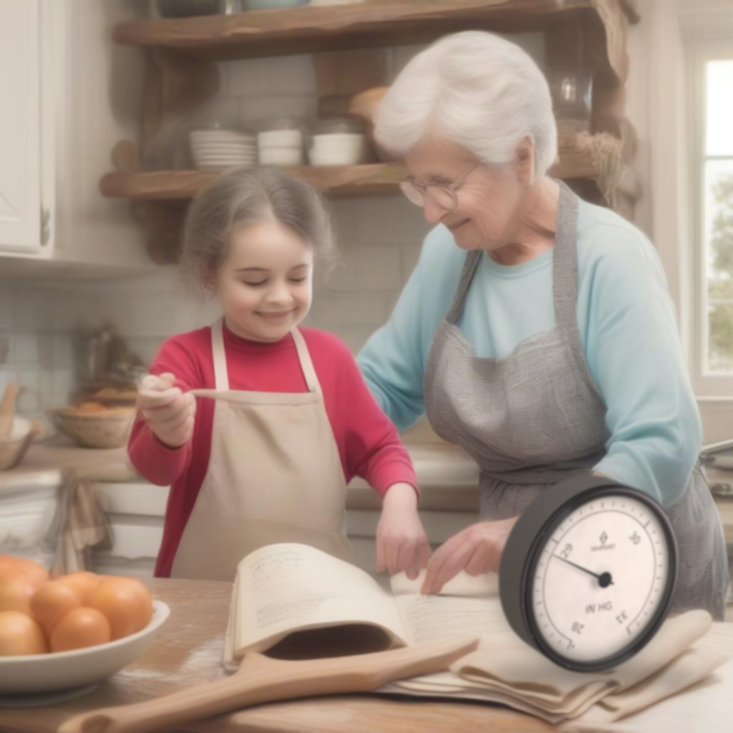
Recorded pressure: inHg 28.9
